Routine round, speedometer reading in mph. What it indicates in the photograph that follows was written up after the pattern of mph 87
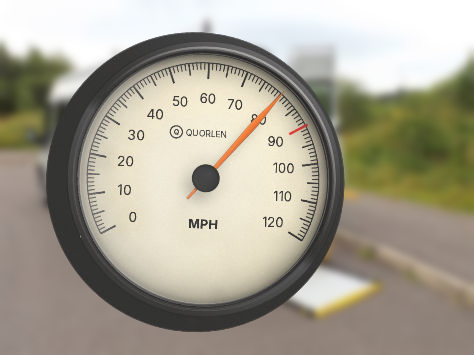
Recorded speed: mph 80
